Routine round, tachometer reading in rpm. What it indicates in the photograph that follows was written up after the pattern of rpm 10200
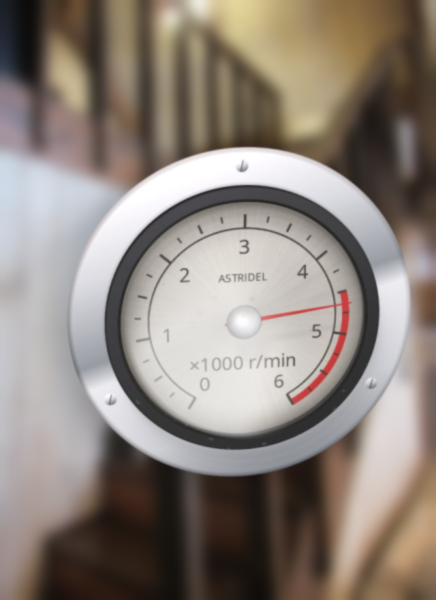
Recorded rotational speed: rpm 4625
